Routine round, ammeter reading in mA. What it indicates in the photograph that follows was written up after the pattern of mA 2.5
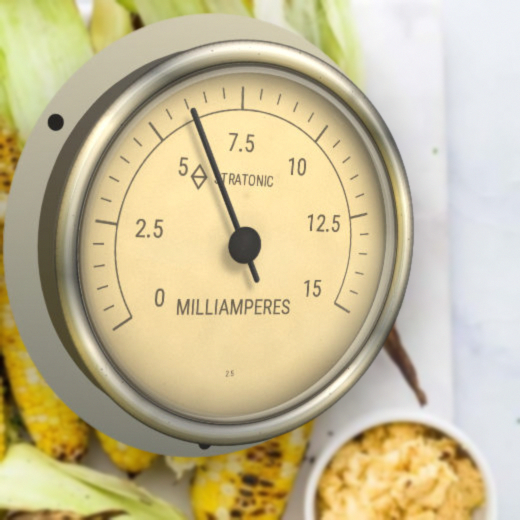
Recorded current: mA 6
